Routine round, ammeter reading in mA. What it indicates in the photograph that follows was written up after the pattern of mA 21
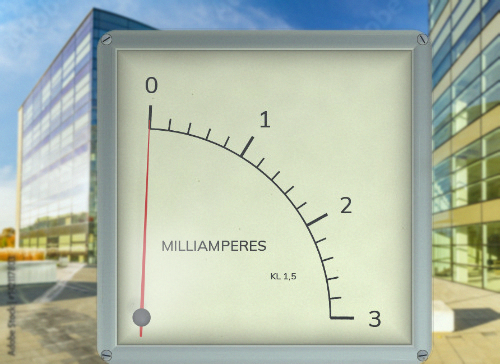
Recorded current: mA 0
